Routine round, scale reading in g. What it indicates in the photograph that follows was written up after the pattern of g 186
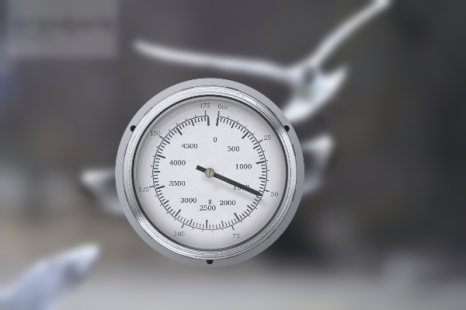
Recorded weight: g 1500
